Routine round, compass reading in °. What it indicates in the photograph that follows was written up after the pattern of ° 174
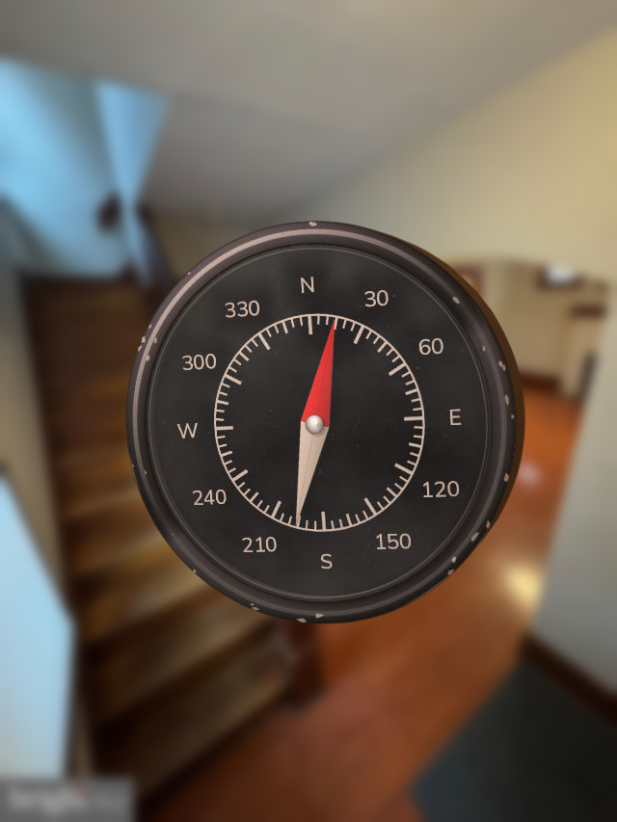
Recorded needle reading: ° 15
